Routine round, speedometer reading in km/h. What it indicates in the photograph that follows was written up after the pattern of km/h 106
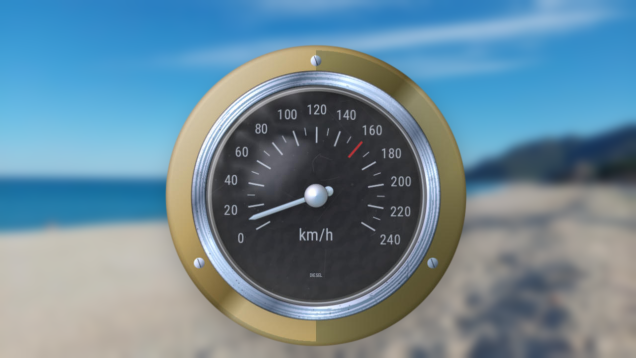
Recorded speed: km/h 10
